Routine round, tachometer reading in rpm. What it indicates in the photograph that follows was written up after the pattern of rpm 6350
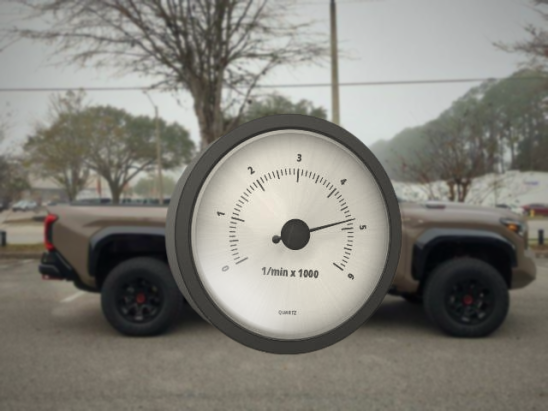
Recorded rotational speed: rpm 4800
